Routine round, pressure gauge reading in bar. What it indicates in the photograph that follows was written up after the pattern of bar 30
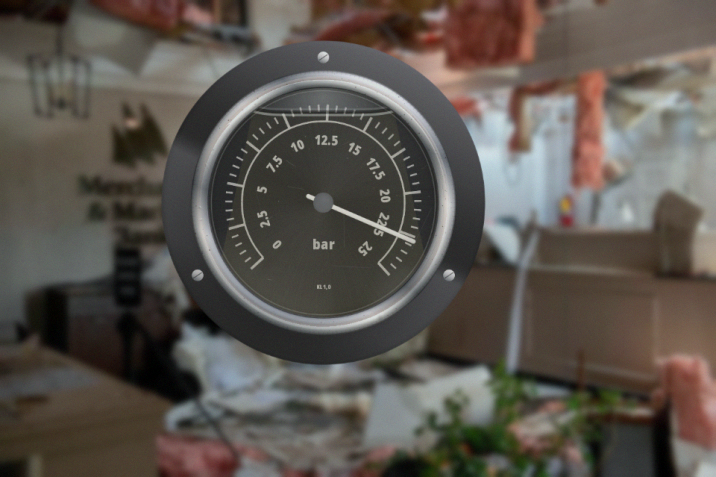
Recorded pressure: bar 22.75
